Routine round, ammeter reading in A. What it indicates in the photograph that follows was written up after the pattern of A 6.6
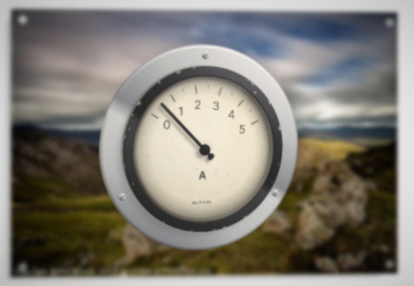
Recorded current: A 0.5
